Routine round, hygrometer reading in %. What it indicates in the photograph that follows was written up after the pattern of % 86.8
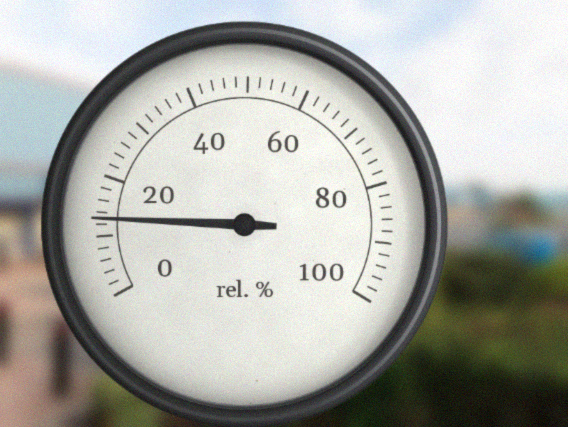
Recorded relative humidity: % 13
